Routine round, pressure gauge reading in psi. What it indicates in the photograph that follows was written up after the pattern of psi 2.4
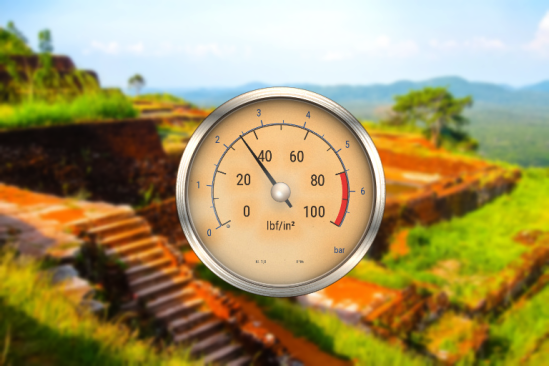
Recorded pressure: psi 35
